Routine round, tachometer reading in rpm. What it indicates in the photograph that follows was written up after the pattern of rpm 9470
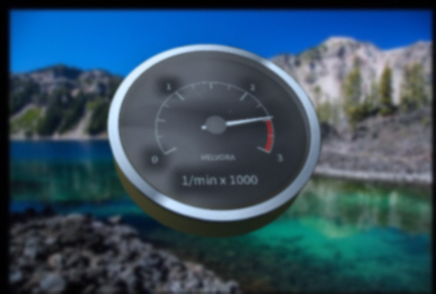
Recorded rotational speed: rpm 2500
